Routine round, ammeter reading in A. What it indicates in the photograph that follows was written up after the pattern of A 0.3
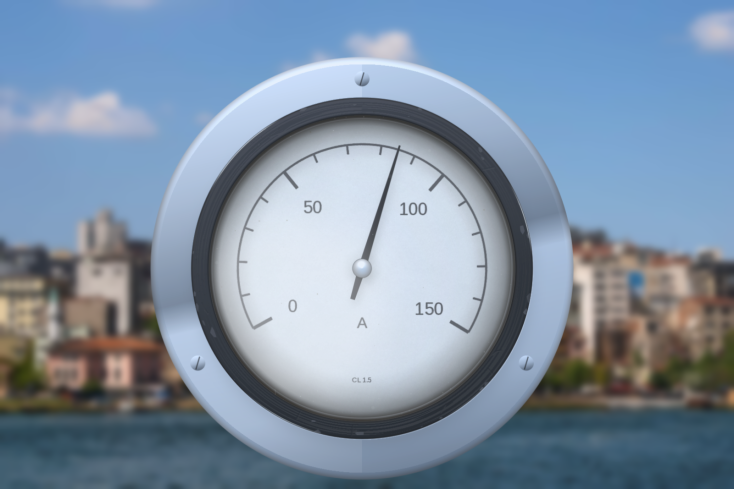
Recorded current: A 85
